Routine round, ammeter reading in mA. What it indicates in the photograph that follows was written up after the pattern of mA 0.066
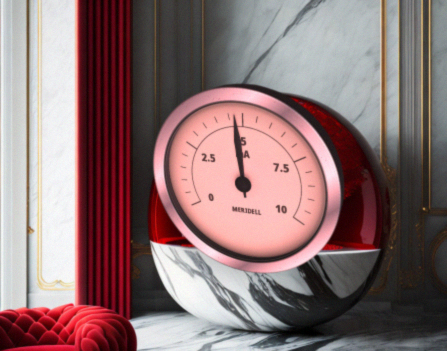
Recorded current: mA 4.75
